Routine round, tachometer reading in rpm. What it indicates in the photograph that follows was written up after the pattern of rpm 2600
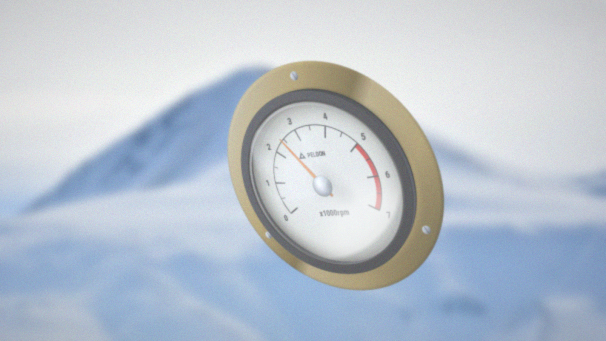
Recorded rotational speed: rpm 2500
